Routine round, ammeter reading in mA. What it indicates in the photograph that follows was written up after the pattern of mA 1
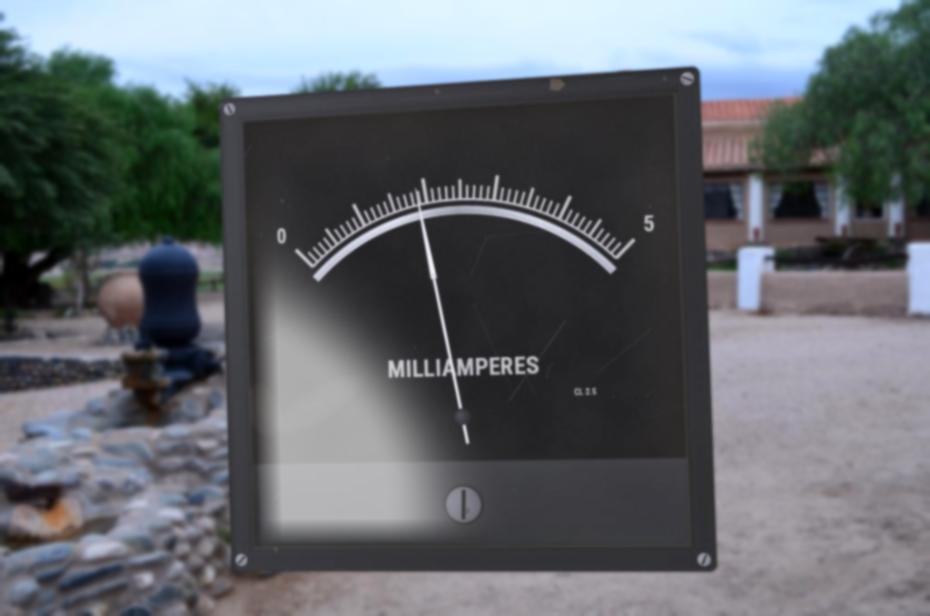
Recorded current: mA 1.9
